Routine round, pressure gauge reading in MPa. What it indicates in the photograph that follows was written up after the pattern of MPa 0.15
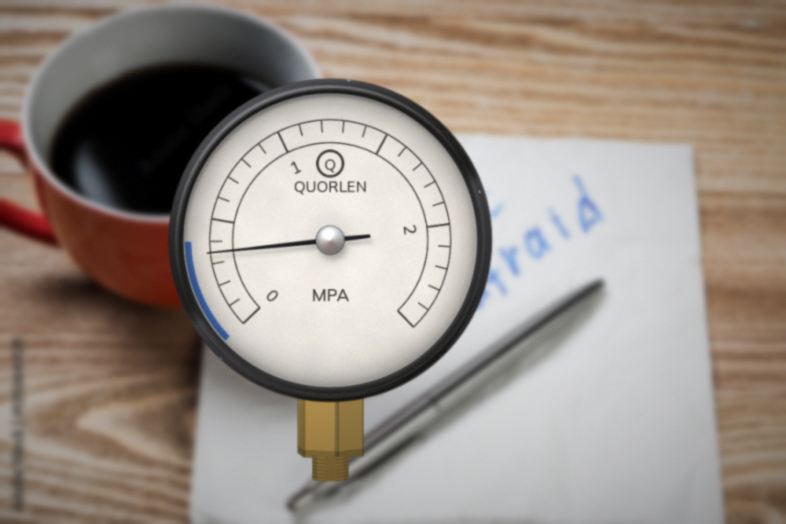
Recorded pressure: MPa 0.35
